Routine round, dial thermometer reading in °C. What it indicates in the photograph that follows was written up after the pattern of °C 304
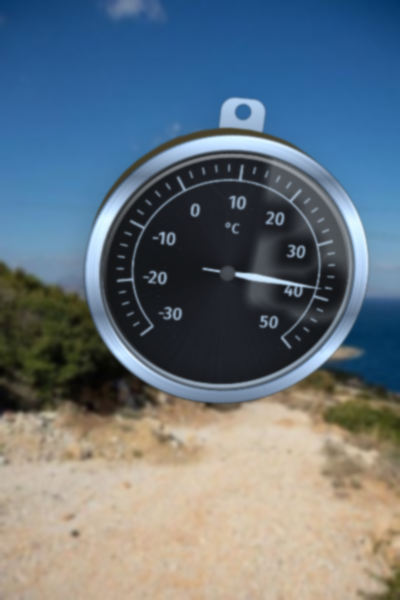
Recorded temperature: °C 38
